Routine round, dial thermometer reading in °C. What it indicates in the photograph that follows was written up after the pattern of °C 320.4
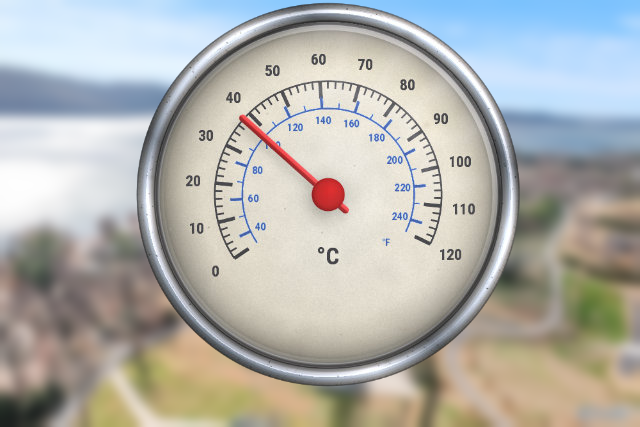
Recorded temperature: °C 38
